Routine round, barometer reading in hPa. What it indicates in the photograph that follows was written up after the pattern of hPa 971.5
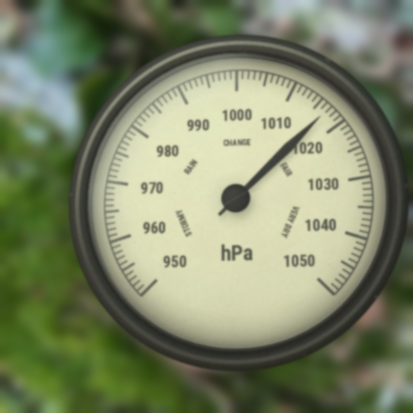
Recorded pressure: hPa 1017
